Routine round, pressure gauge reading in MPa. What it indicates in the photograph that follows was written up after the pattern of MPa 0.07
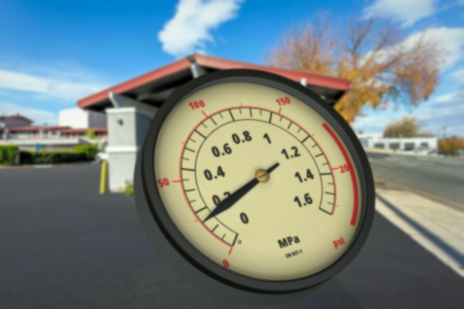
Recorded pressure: MPa 0.15
